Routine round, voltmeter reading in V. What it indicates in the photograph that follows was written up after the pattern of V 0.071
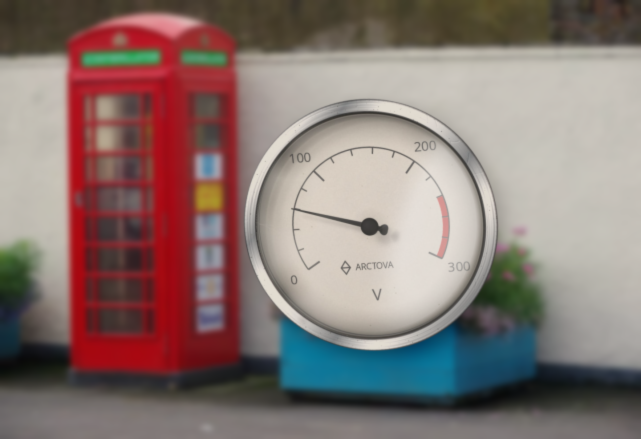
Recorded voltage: V 60
